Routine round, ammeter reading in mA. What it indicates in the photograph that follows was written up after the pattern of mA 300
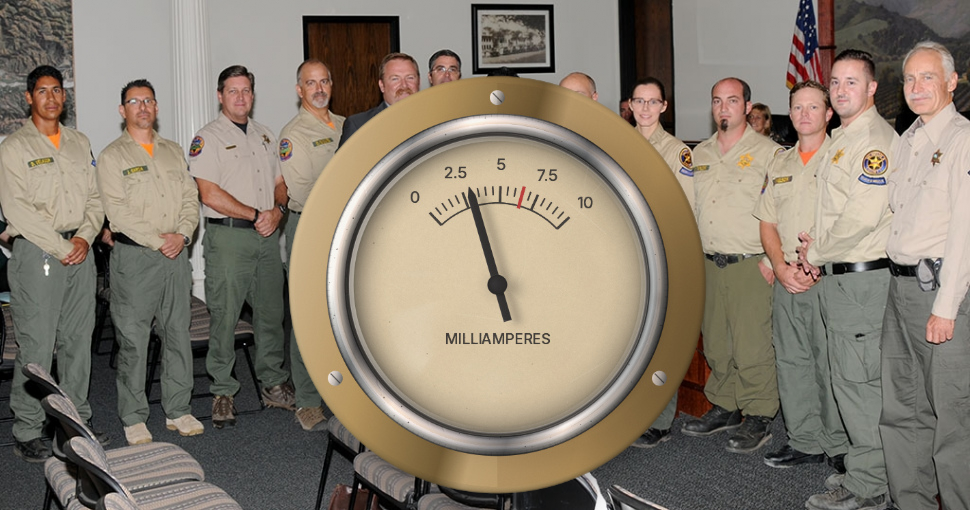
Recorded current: mA 3
